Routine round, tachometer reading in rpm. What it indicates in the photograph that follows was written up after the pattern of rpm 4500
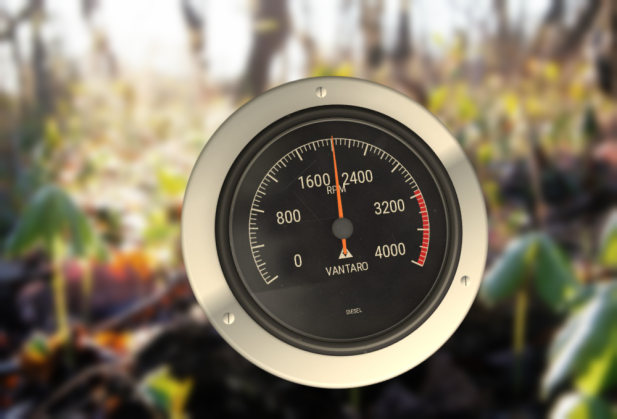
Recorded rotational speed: rpm 2000
